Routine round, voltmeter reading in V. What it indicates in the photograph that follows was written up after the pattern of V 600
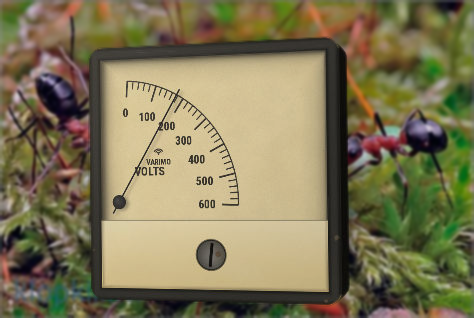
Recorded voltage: V 180
